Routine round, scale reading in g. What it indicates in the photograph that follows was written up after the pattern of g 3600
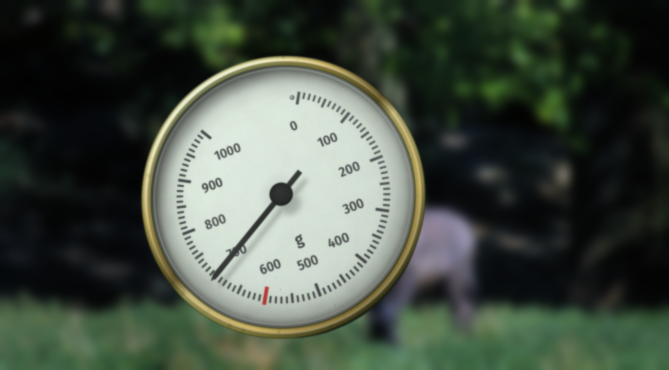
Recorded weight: g 700
